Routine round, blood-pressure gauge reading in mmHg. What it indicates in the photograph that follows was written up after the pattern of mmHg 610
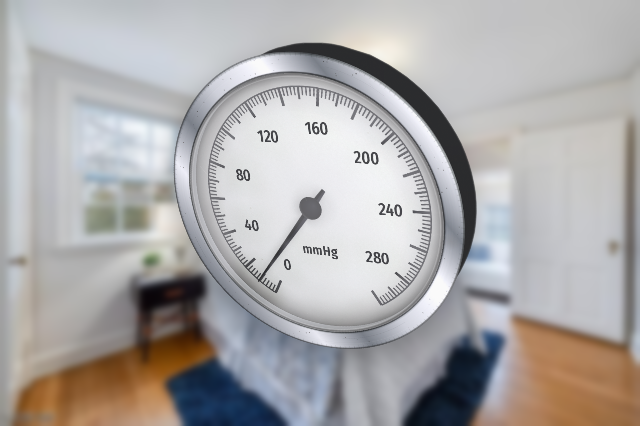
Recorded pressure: mmHg 10
